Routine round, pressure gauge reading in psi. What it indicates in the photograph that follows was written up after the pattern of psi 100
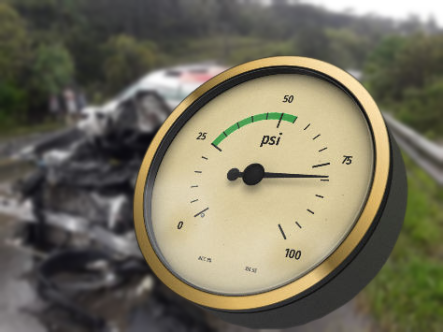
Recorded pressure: psi 80
